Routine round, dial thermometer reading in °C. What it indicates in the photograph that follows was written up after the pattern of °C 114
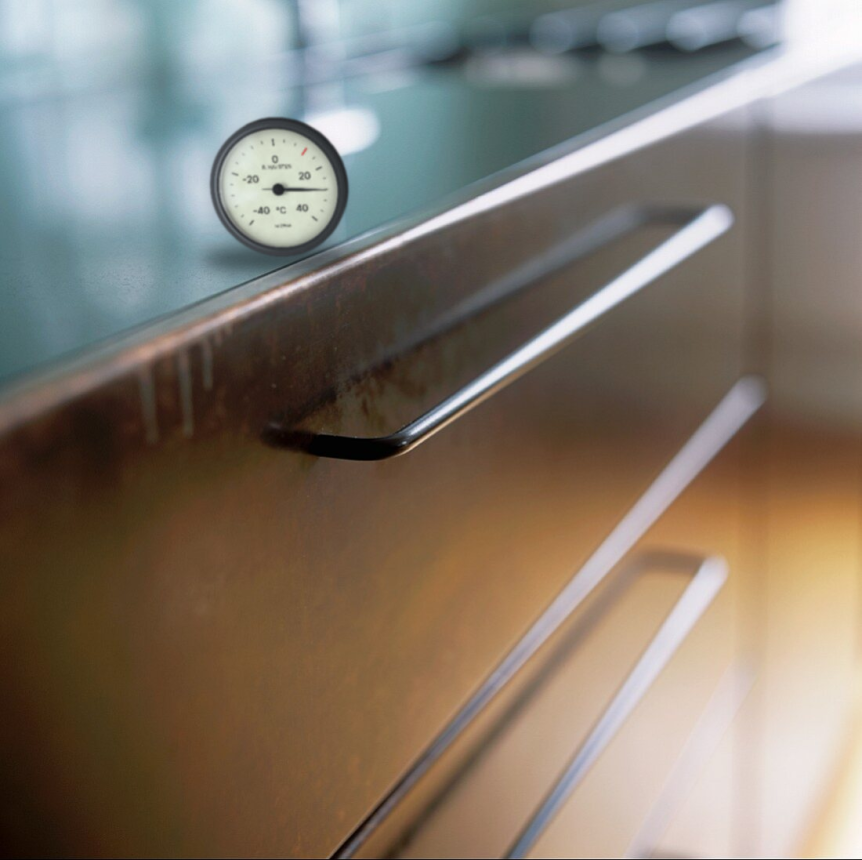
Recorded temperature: °C 28
